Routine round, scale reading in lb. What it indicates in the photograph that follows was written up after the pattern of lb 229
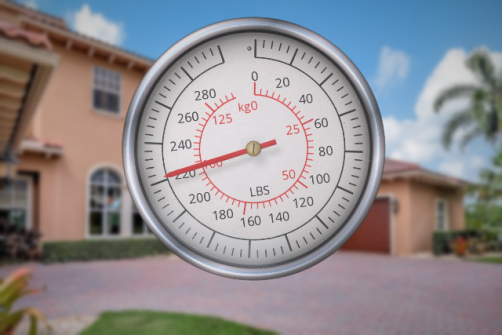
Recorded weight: lb 222
